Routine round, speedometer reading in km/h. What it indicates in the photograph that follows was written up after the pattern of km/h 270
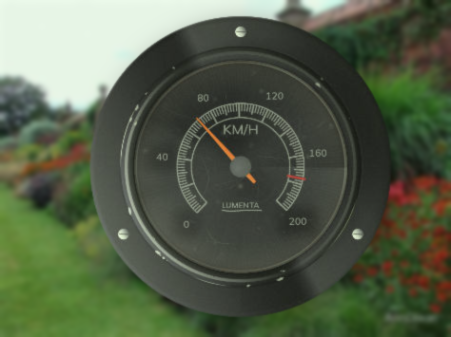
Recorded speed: km/h 70
